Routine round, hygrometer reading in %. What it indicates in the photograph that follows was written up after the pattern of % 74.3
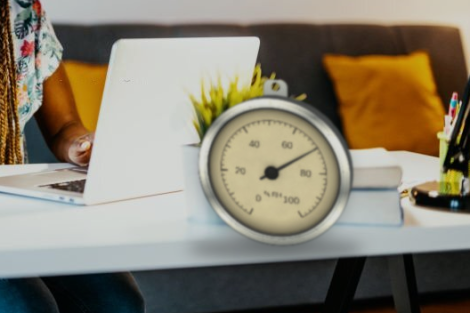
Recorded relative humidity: % 70
